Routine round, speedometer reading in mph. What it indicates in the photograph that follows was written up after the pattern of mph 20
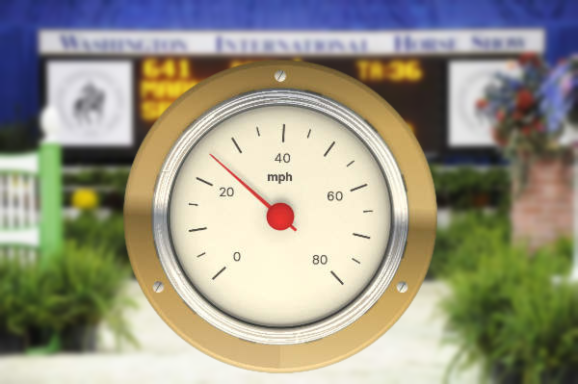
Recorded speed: mph 25
